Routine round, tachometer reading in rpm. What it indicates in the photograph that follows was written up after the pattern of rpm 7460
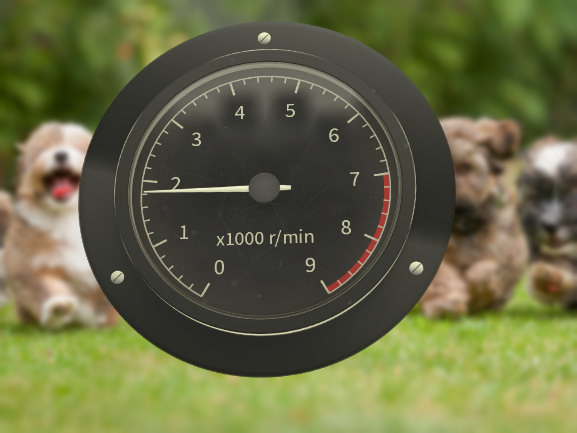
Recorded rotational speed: rpm 1800
